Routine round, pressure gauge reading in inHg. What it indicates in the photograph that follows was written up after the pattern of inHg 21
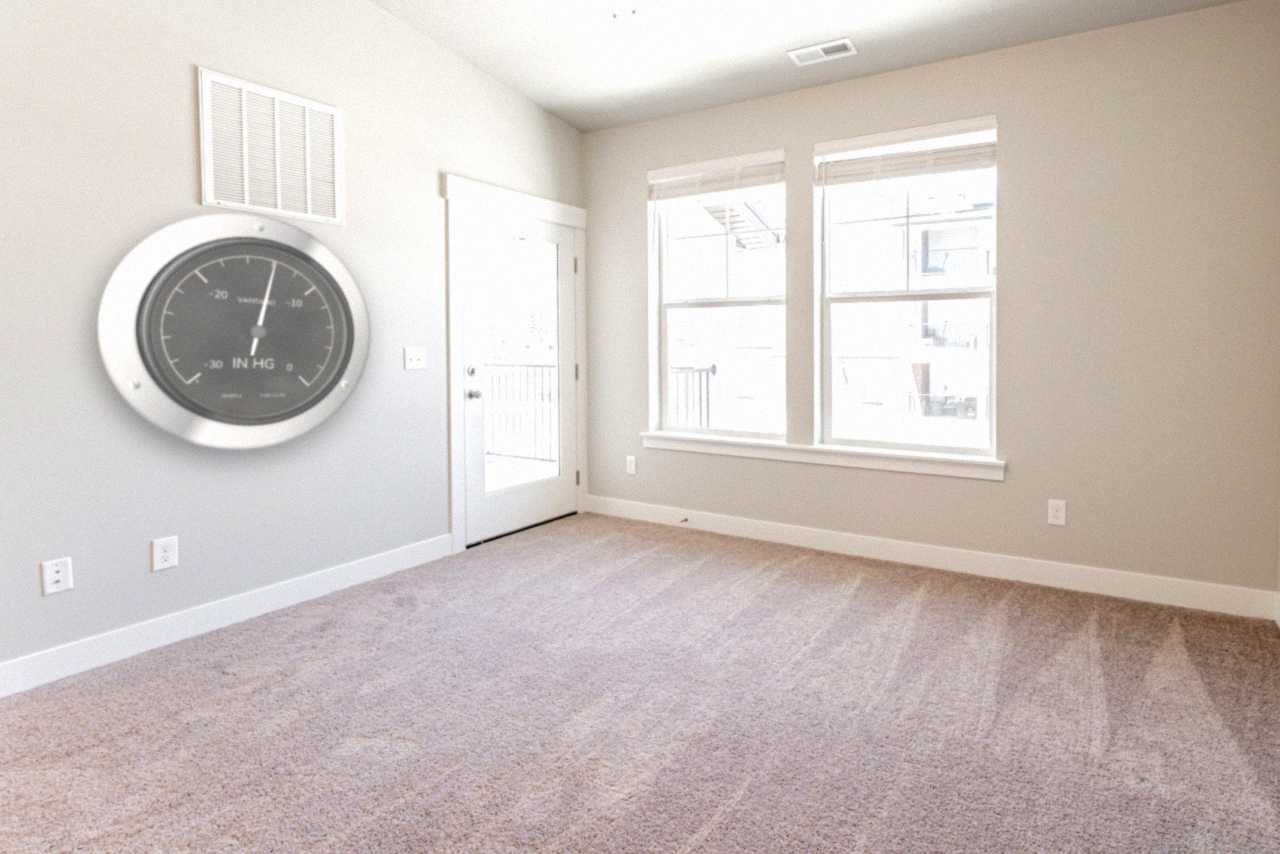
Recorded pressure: inHg -14
